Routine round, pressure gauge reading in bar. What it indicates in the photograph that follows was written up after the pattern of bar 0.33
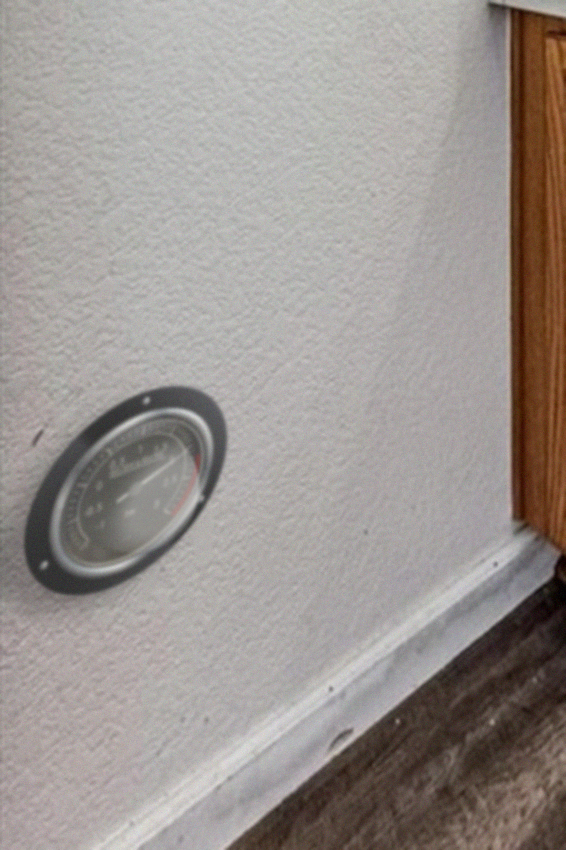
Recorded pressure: bar 2
